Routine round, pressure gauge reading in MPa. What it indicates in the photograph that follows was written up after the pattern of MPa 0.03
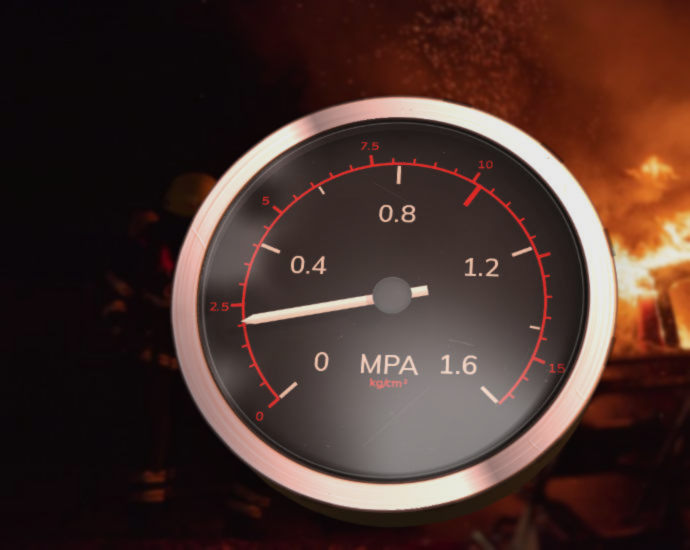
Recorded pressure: MPa 0.2
